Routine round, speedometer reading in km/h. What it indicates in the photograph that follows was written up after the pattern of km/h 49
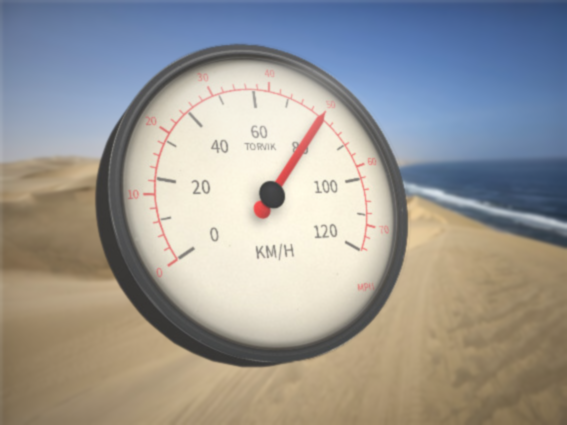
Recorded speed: km/h 80
